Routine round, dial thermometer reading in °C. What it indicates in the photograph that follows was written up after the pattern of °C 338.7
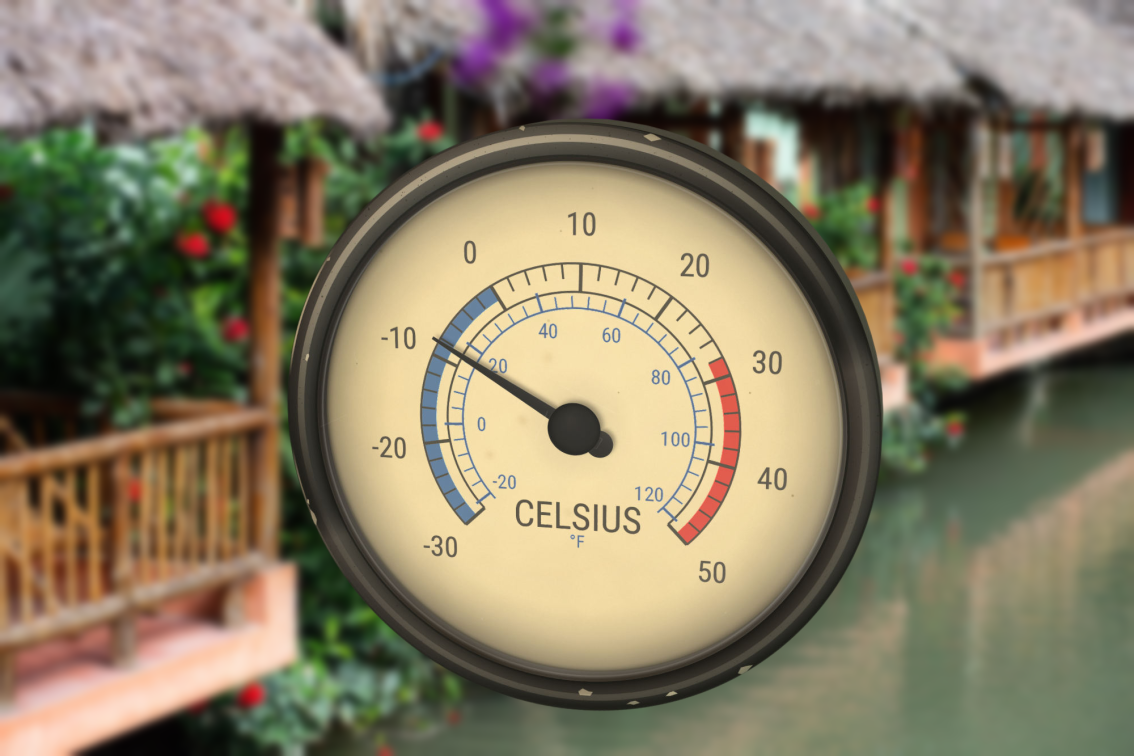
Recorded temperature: °C -8
